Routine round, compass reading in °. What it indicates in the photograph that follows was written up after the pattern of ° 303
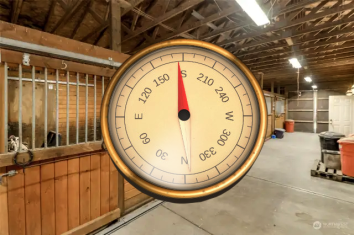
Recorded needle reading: ° 175
